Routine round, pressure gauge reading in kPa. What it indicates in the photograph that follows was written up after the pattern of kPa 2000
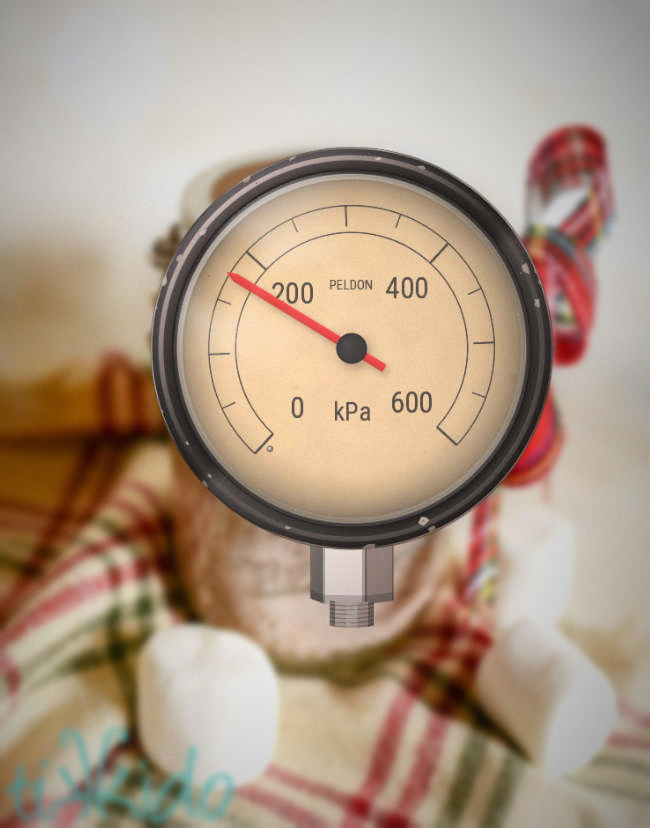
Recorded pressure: kPa 175
